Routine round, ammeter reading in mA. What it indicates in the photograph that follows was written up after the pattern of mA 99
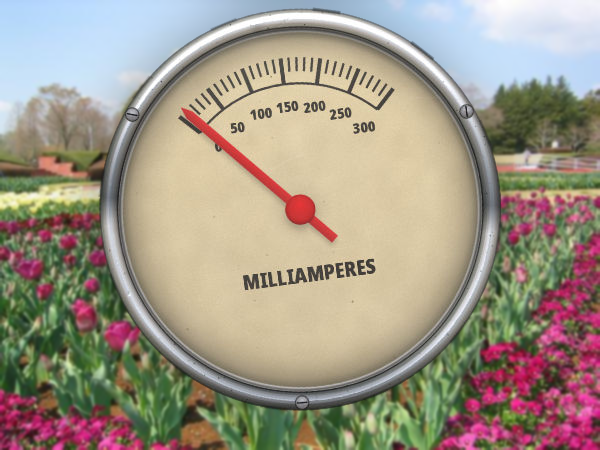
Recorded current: mA 10
